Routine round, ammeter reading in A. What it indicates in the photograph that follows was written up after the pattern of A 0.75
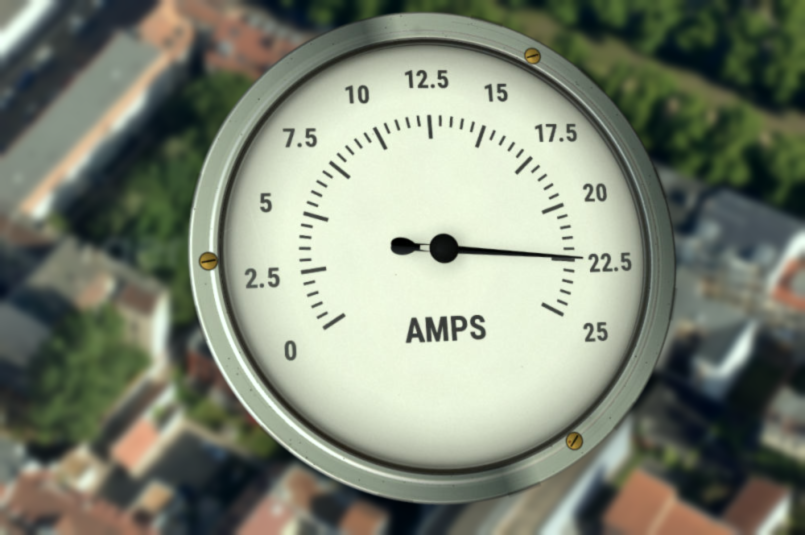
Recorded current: A 22.5
